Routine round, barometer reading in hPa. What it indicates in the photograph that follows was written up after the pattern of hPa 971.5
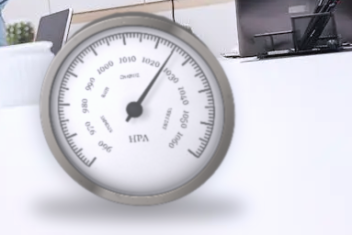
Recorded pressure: hPa 1025
